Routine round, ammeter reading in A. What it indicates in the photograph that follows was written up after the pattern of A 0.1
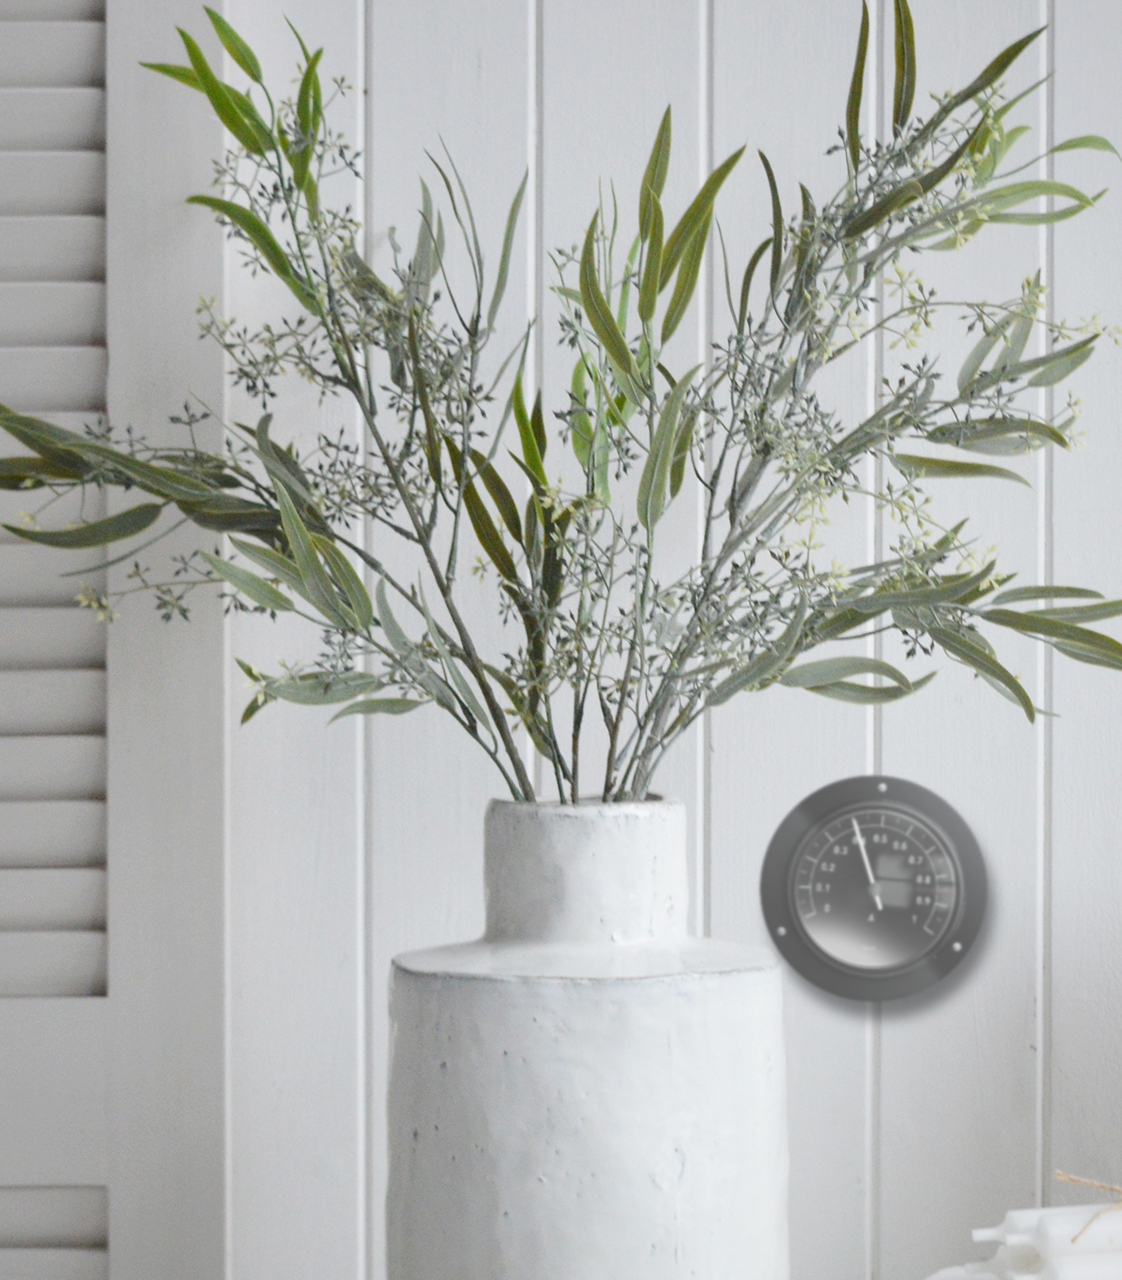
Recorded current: A 0.4
